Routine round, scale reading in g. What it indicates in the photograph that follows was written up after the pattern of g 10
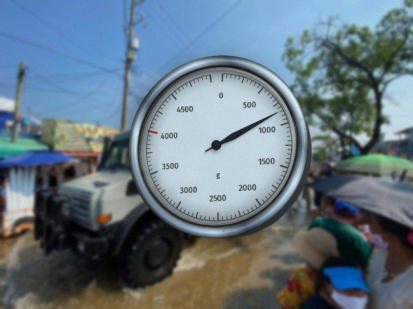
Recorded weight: g 850
